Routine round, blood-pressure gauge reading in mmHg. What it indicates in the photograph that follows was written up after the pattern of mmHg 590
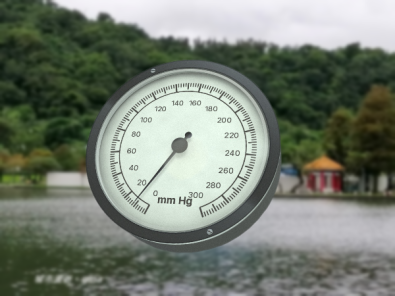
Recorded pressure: mmHg 10
